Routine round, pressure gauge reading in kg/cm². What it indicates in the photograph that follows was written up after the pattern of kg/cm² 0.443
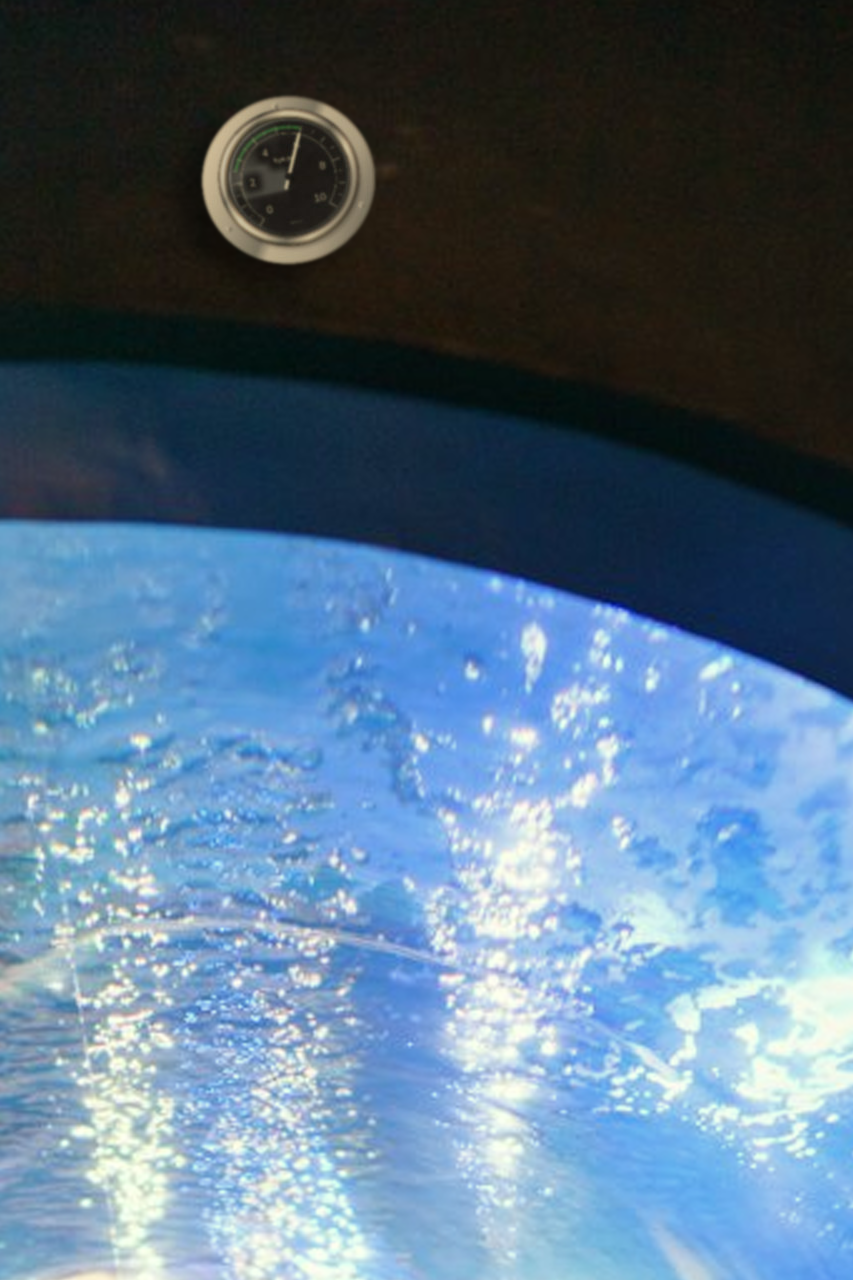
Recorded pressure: kg/cm² 6
